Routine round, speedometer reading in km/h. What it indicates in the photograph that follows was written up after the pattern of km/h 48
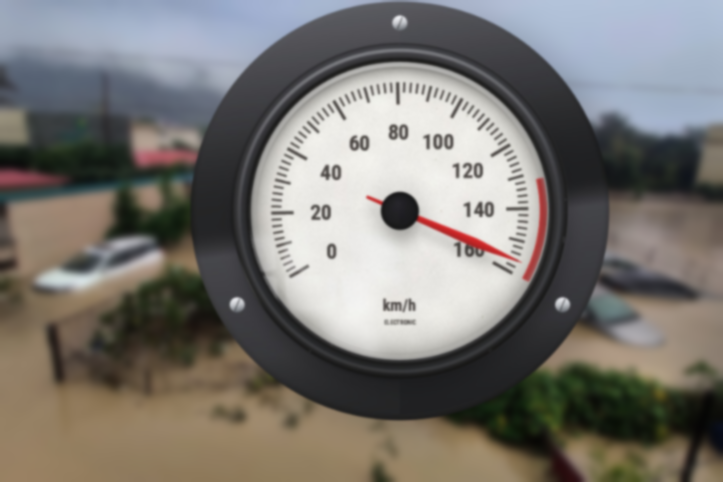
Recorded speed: km/h 156
